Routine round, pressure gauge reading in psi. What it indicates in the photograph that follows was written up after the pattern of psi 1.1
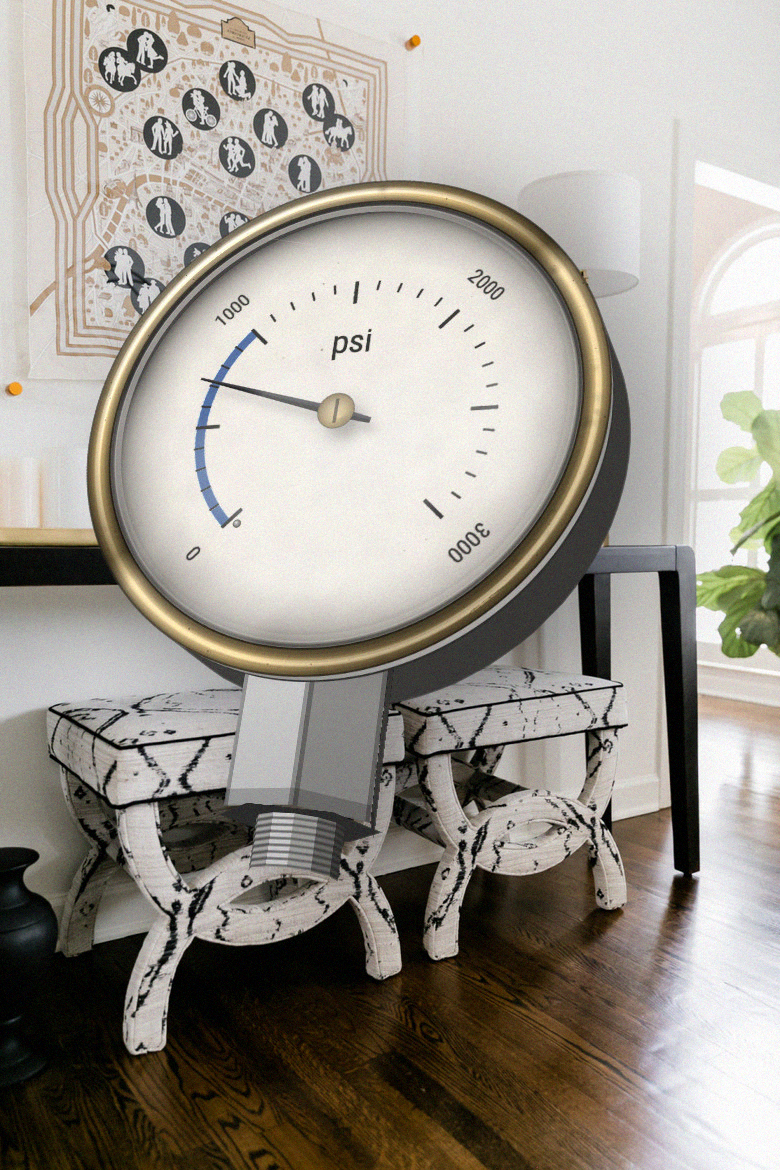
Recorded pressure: psi 700
